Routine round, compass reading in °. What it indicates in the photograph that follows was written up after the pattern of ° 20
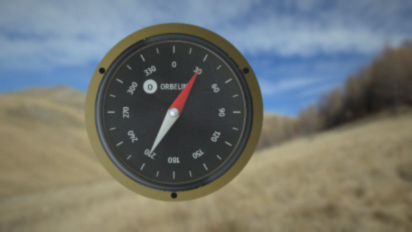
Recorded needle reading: ° 30
